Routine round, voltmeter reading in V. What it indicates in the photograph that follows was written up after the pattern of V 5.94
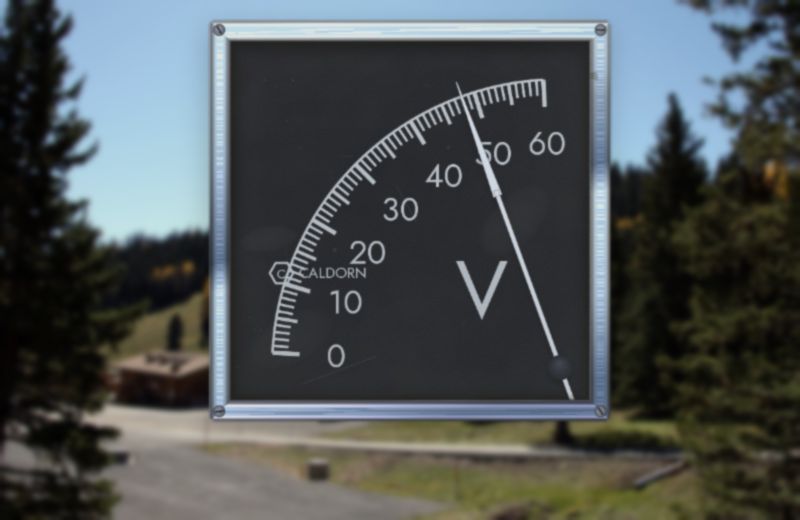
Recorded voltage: V 48
